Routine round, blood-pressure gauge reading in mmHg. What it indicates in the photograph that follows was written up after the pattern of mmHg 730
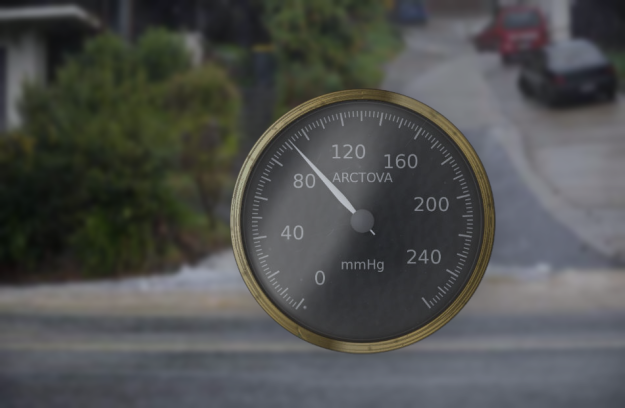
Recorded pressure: mmHg 92
